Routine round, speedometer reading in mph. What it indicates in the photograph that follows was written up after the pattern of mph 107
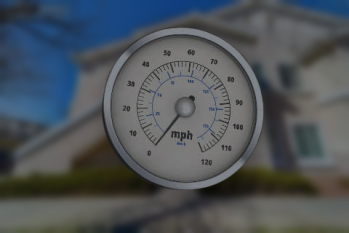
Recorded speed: mph 0
